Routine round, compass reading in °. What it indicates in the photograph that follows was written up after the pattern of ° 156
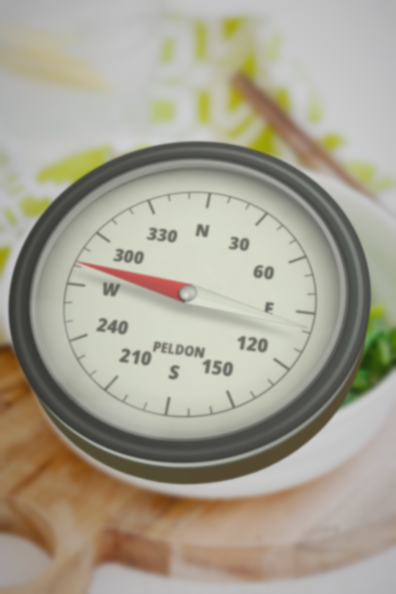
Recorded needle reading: ° 280
